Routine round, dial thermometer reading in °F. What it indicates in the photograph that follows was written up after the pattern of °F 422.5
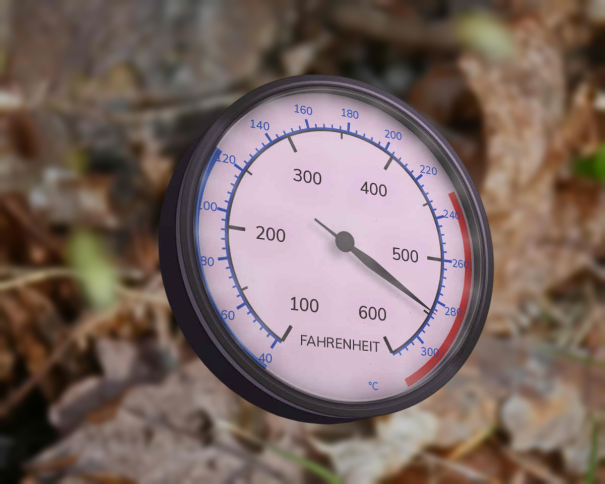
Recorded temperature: °F 550
